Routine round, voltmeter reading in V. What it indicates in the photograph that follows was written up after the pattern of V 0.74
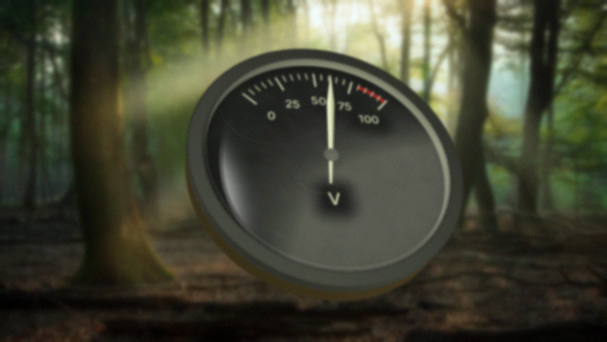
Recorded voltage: V 60
